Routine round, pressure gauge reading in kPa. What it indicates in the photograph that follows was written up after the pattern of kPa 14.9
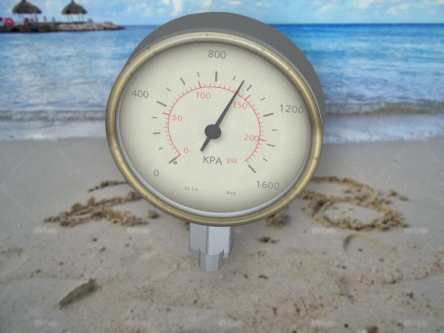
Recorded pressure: kPa 950
